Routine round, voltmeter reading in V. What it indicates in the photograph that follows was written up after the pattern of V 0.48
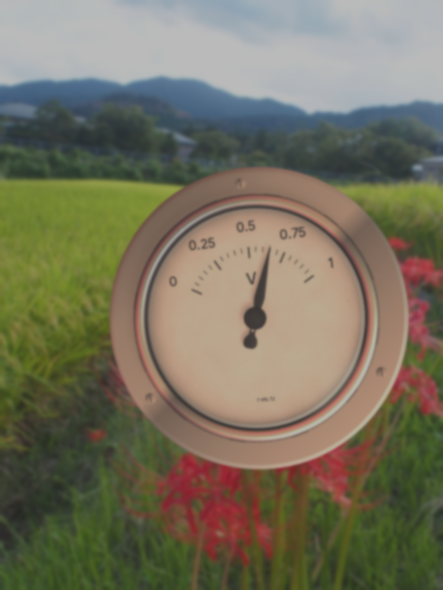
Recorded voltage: V 0.65
